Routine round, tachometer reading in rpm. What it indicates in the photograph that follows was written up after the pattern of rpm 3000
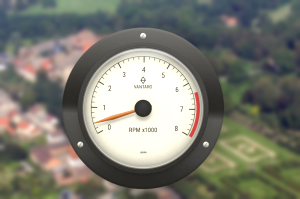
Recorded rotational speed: rpm 400
